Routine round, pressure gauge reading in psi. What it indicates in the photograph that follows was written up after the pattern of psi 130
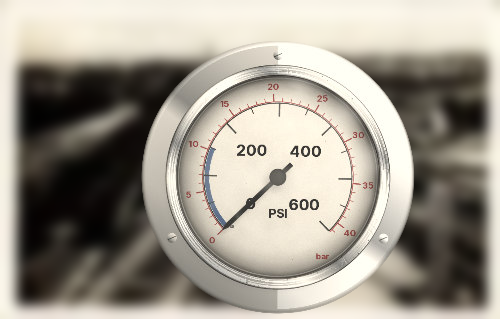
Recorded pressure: psi 0
